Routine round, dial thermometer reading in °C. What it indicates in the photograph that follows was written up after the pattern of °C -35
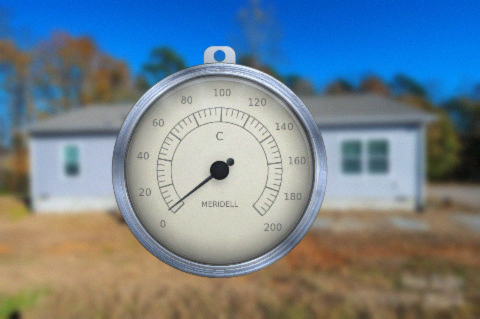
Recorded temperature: °C 4
